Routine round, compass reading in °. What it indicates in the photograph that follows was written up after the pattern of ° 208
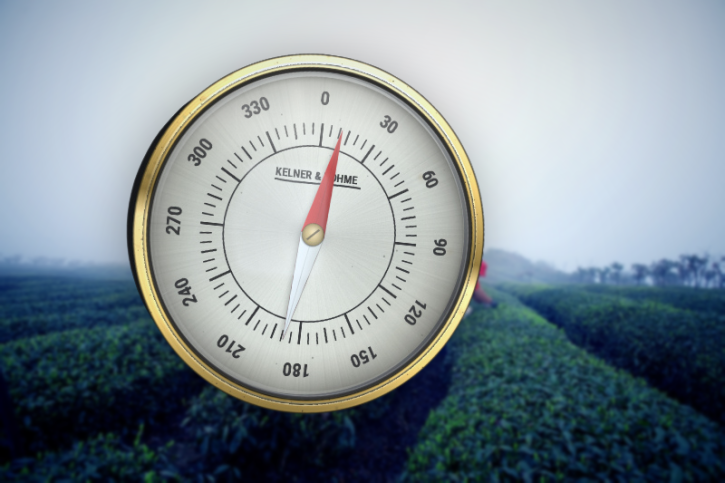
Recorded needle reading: ° 10
